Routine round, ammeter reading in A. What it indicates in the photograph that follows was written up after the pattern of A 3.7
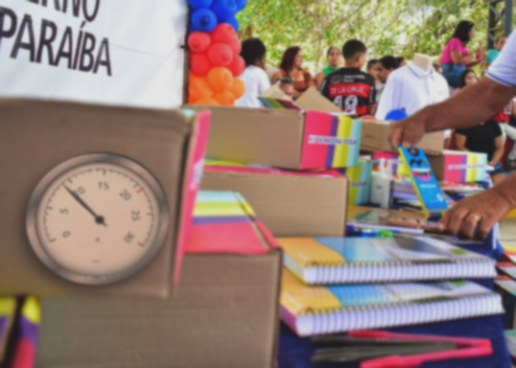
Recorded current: A 9
